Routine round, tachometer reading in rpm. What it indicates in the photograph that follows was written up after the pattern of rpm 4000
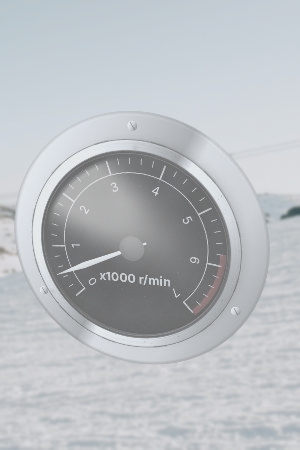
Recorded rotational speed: rpm 500
